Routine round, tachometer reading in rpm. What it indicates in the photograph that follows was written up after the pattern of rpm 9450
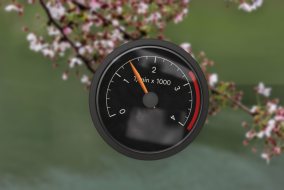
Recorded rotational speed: rpm 1400
